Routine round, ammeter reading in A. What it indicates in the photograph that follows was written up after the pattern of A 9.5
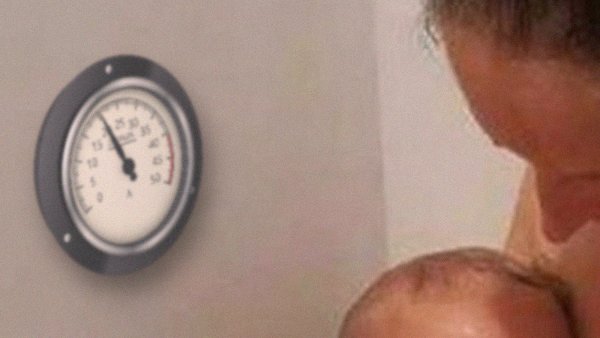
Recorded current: A 20
